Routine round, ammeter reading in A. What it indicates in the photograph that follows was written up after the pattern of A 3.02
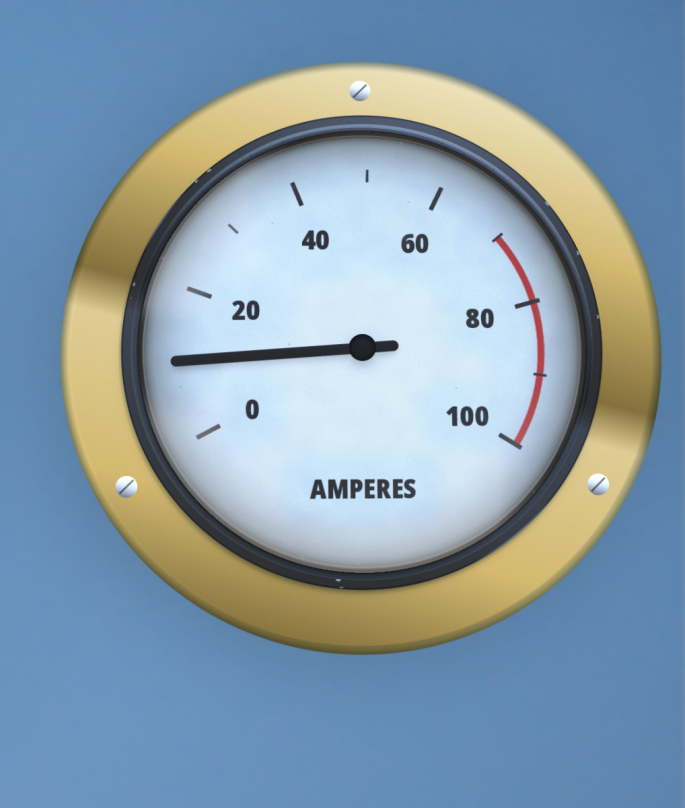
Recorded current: A 10
